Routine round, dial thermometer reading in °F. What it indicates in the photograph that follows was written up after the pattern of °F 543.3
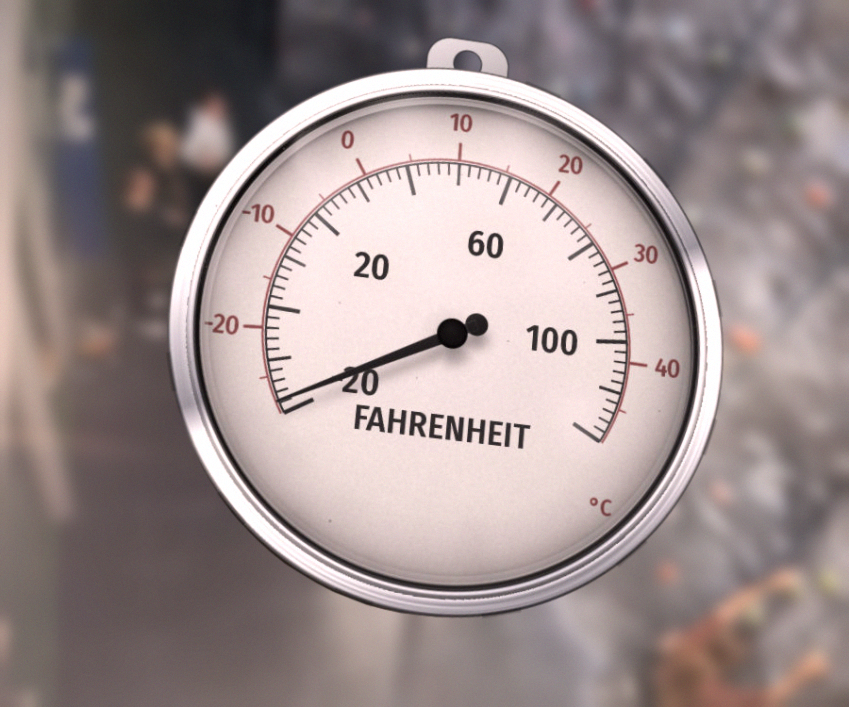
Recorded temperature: °F -18
